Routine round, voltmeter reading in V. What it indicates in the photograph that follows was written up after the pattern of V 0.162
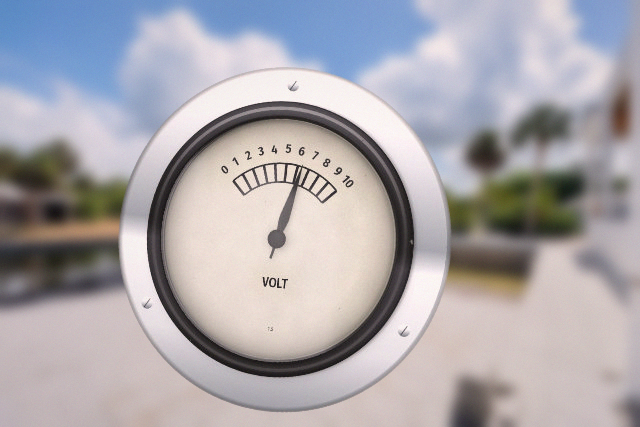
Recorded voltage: V 6.5
